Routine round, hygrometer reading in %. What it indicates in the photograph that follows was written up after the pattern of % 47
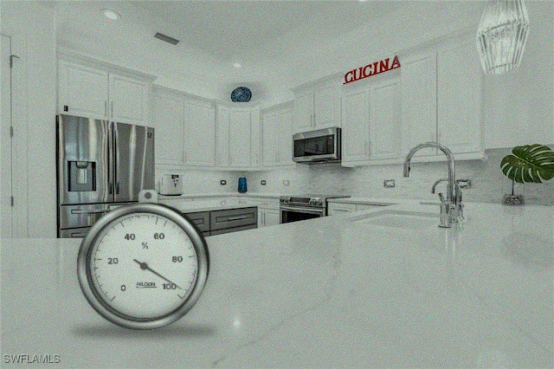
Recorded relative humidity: % 96
